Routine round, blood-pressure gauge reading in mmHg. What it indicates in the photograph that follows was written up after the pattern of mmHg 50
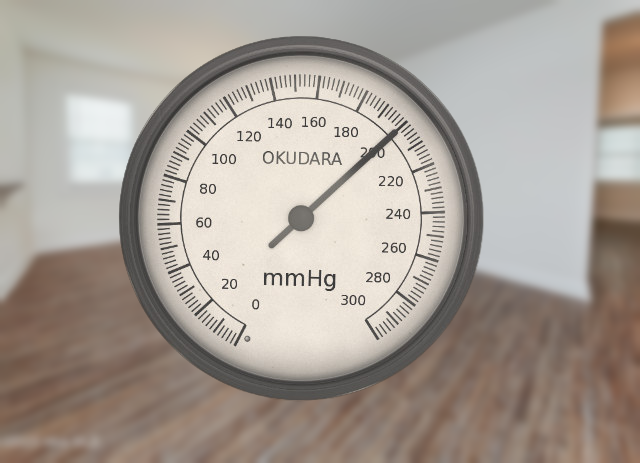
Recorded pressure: mmHg 200
